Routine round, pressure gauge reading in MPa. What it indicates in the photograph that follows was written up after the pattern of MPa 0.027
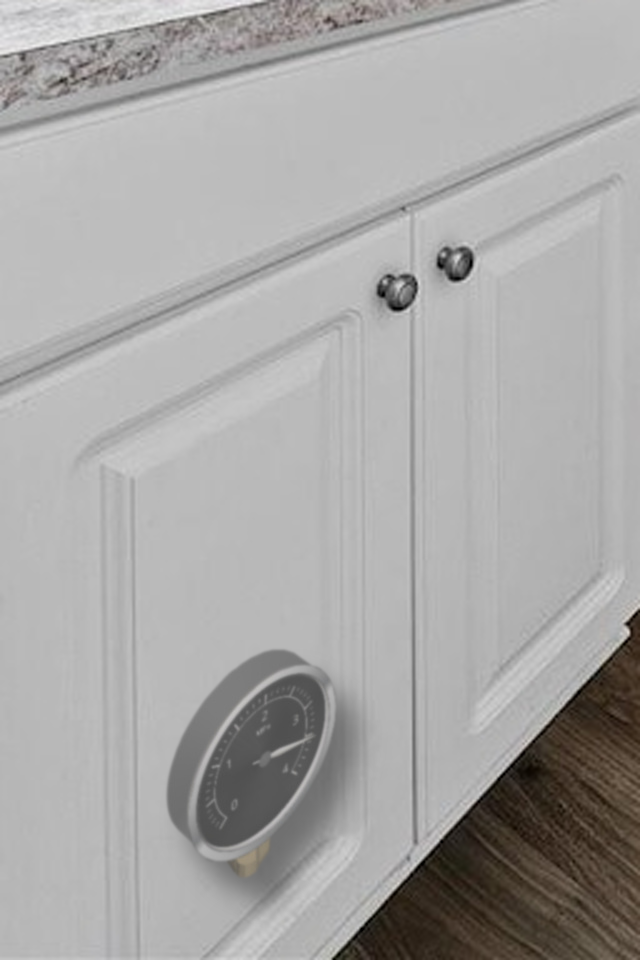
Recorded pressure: MPa 3.5
